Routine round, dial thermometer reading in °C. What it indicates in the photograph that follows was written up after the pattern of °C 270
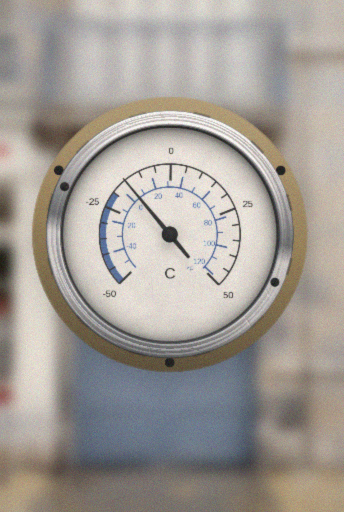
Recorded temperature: °C -15
